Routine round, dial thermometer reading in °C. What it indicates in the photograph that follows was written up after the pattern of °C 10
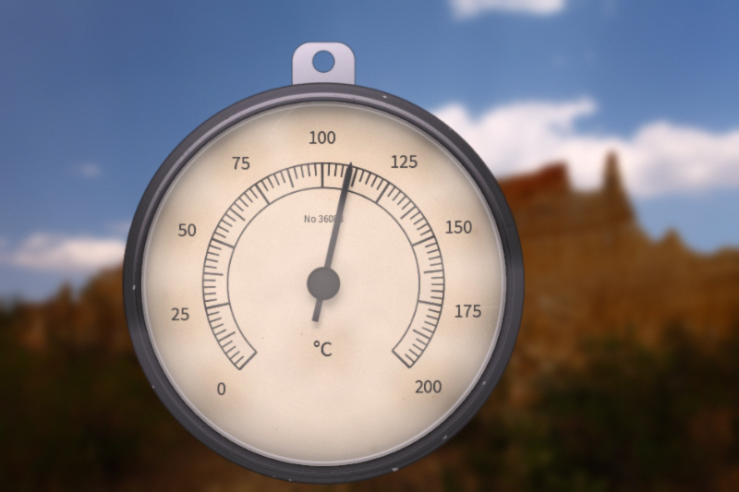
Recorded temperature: °C 110
